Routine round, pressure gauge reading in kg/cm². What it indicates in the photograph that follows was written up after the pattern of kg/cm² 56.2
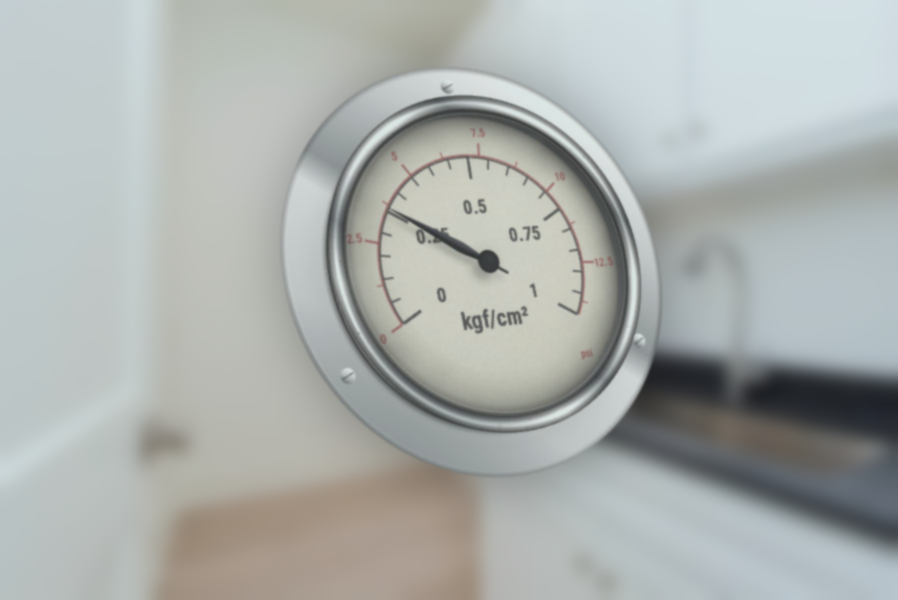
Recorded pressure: kg/cm² 0.25
